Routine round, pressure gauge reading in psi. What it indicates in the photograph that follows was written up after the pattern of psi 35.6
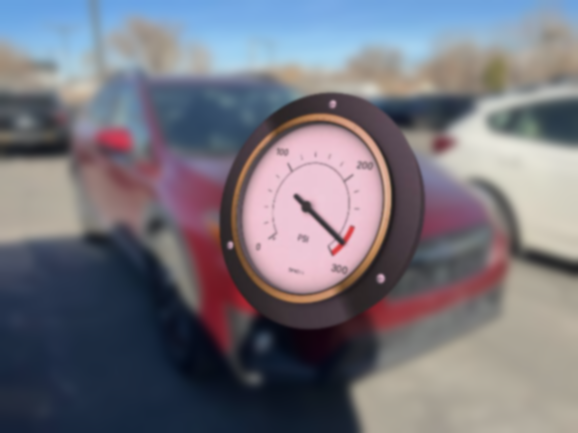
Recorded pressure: psi 280
